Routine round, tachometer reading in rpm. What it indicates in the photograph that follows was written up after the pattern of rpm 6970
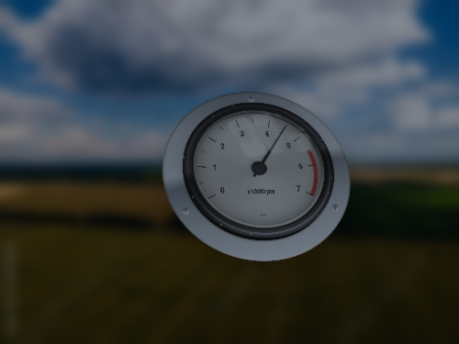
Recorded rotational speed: rpm 4500
